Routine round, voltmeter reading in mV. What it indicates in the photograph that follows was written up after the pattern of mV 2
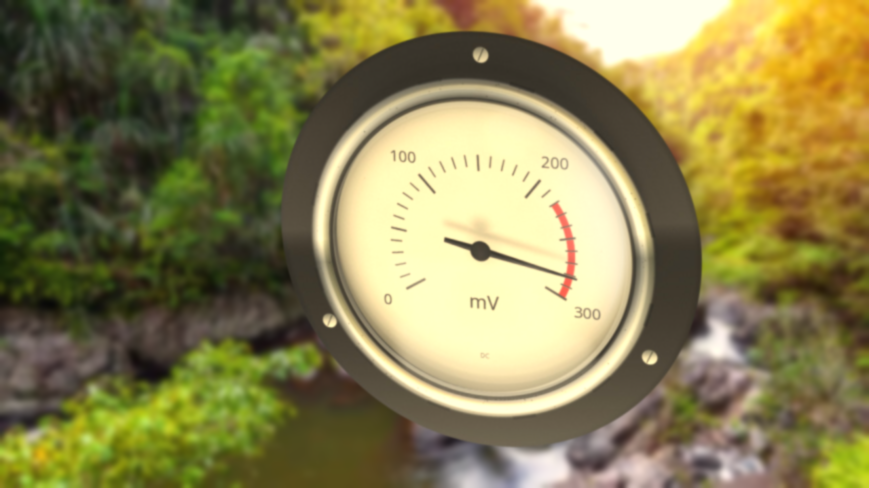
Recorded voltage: mV 280
